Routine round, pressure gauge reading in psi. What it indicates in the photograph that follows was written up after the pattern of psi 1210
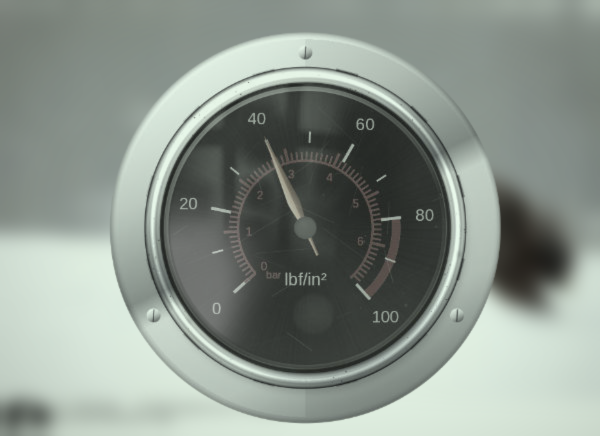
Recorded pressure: psi 40
